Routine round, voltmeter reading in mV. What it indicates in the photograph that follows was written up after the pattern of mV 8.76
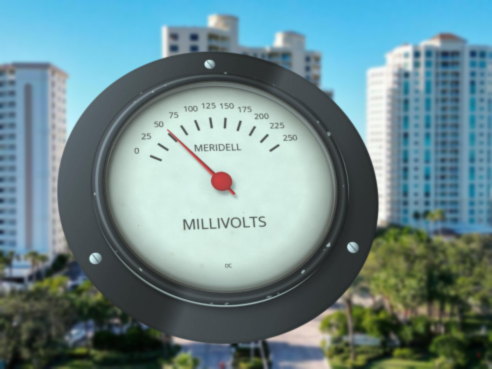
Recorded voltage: mV 50
